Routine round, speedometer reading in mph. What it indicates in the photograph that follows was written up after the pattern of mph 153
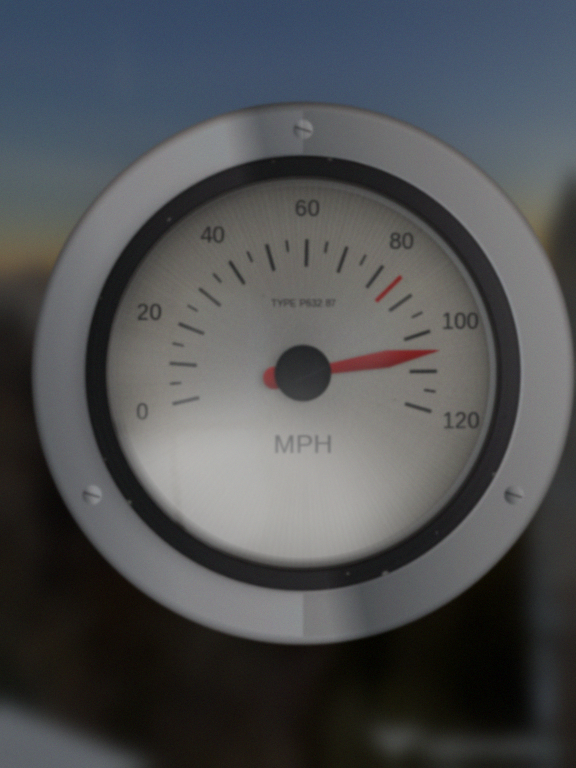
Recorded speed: mph 105
